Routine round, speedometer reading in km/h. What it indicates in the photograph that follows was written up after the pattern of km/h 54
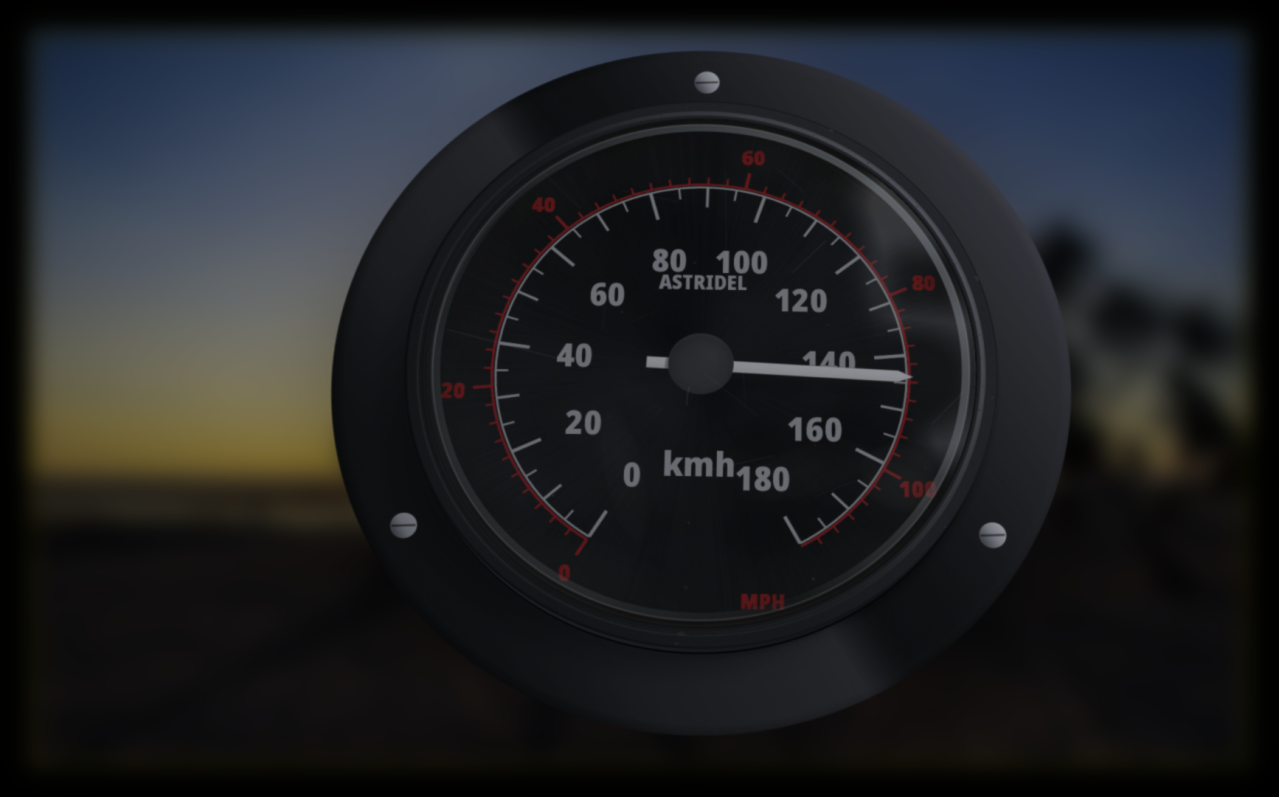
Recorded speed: km/h 145
